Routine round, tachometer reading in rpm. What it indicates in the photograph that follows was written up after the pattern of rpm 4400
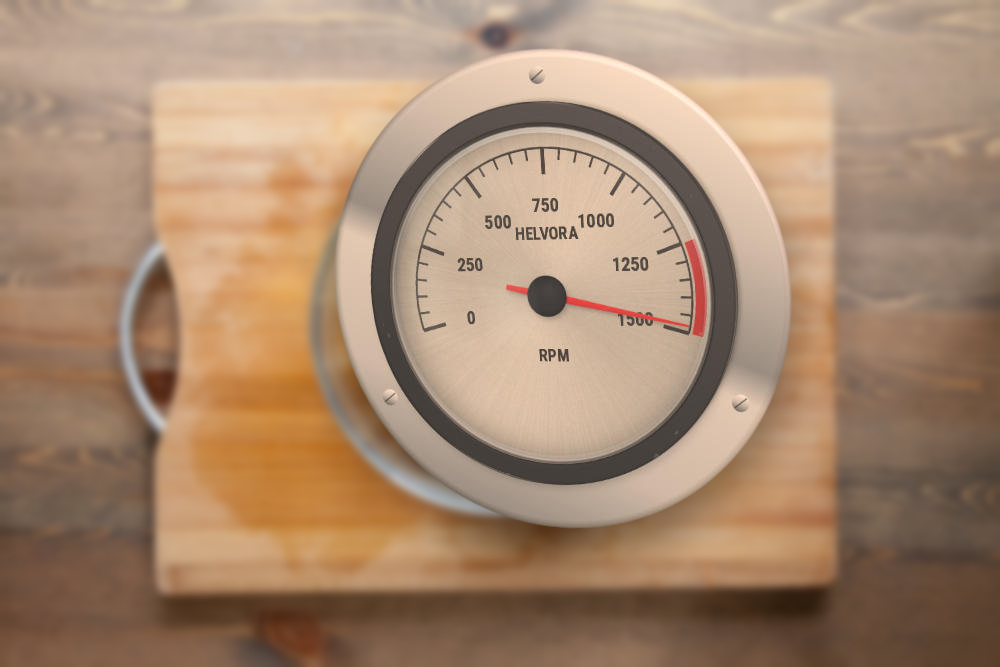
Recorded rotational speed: rpm 1475
